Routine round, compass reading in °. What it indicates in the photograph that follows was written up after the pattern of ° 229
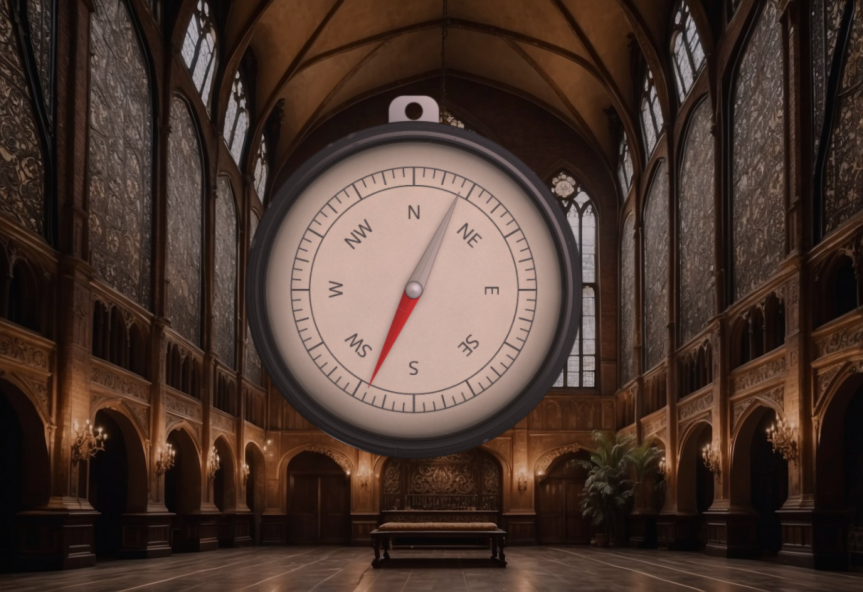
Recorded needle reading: ° 205
